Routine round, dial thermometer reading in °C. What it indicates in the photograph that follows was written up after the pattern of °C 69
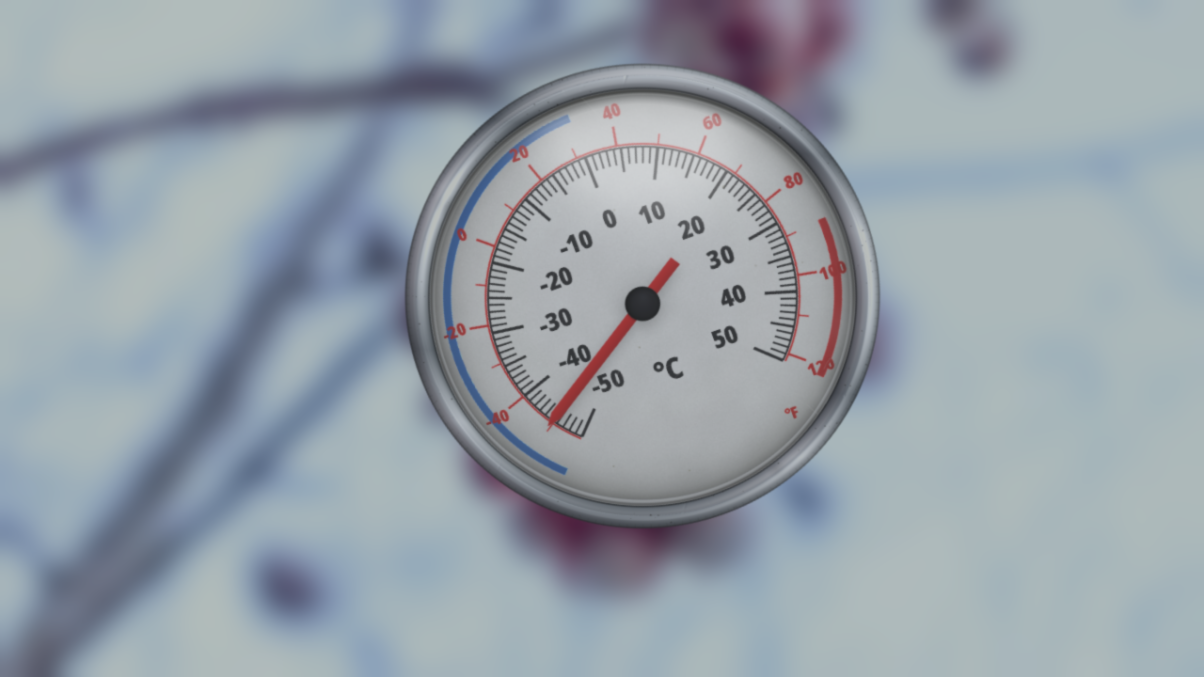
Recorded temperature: °C -45
